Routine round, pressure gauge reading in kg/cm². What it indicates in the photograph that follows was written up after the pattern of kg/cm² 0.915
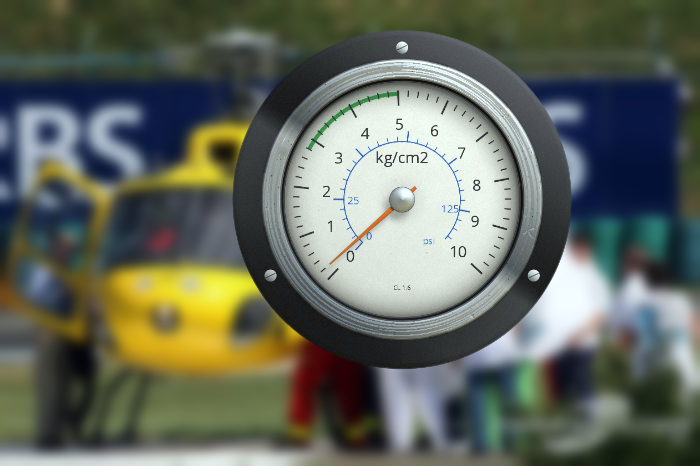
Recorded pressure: kg/cm² 0.2
